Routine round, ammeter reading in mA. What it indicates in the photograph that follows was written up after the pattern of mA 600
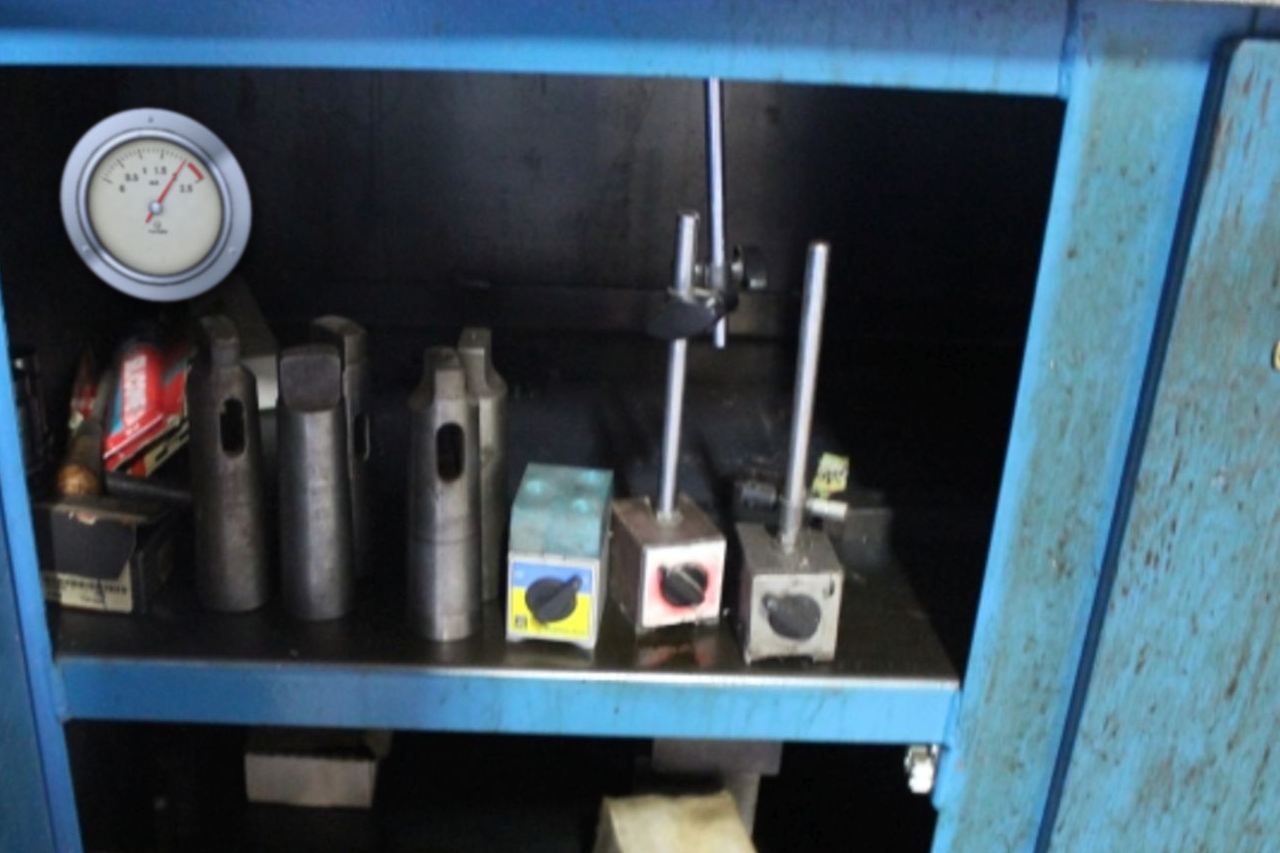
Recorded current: mA 2
